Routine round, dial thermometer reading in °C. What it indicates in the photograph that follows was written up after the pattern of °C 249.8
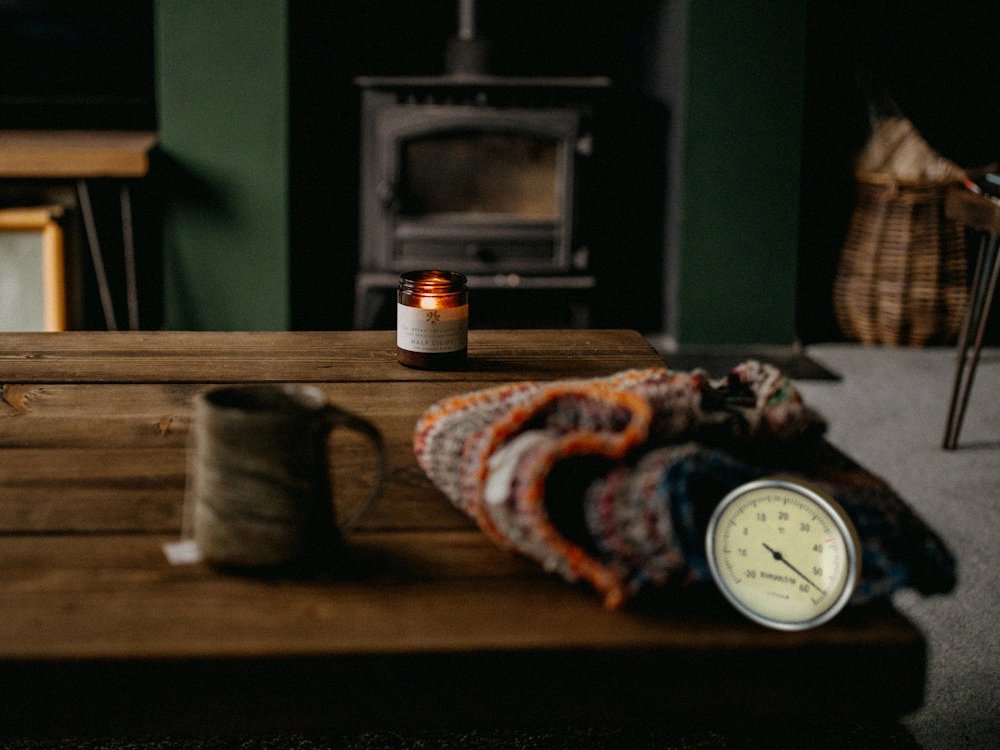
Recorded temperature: °C 55
